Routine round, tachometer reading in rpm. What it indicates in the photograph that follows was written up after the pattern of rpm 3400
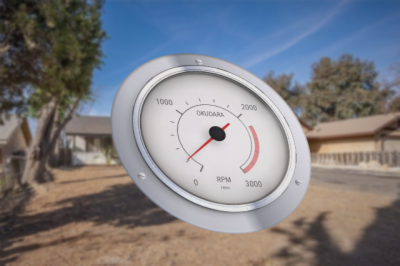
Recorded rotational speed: rpm 200
